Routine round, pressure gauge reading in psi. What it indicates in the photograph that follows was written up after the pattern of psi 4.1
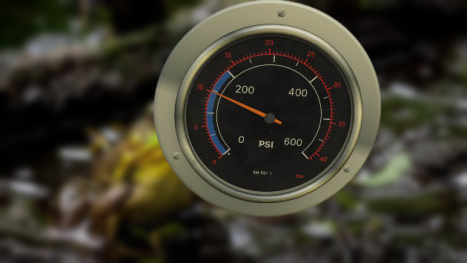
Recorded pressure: psi 150
